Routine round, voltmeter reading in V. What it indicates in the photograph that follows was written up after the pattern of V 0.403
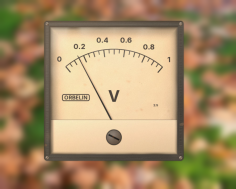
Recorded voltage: V 0.15
